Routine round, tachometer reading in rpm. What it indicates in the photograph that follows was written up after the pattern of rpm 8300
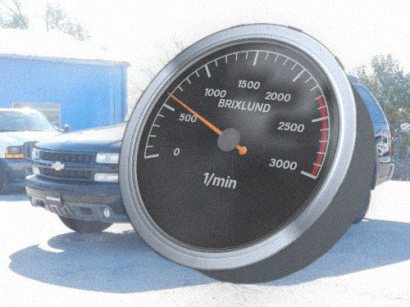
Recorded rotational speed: rpm 600
